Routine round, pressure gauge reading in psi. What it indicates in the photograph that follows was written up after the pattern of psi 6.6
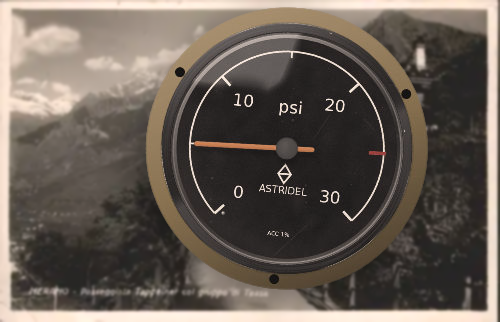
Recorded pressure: psi 5
